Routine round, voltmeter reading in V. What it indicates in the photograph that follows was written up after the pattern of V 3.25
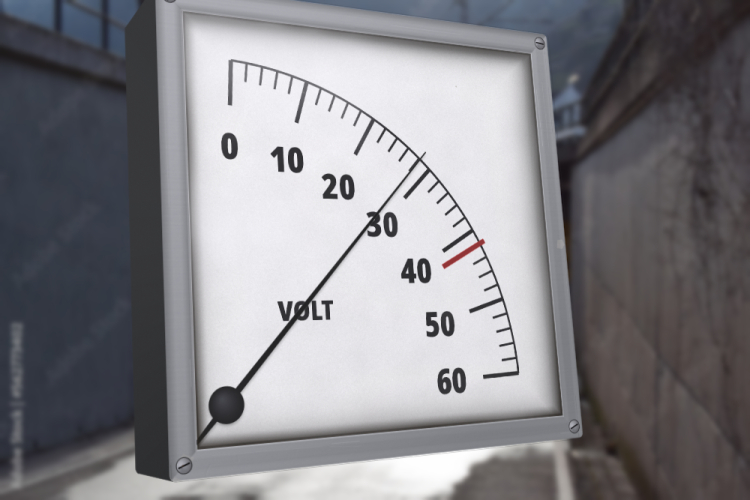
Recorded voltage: V 28
